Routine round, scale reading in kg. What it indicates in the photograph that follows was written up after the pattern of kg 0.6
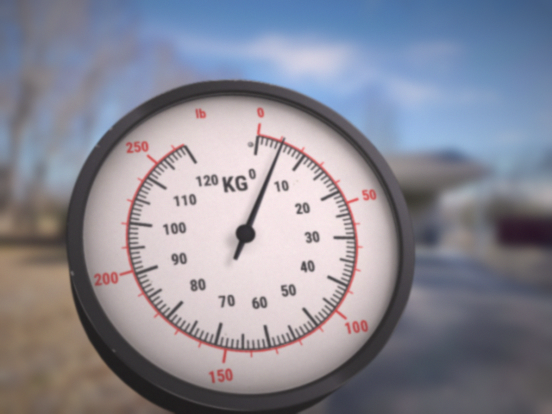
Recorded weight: kg 5
